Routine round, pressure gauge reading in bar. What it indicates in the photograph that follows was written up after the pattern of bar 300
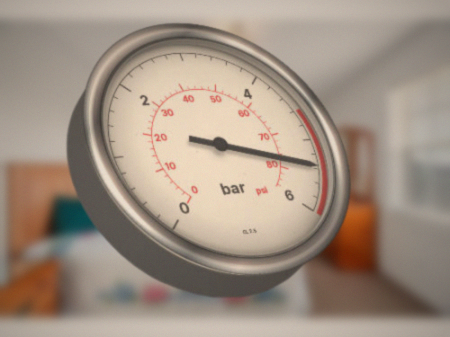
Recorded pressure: bar 5.4
